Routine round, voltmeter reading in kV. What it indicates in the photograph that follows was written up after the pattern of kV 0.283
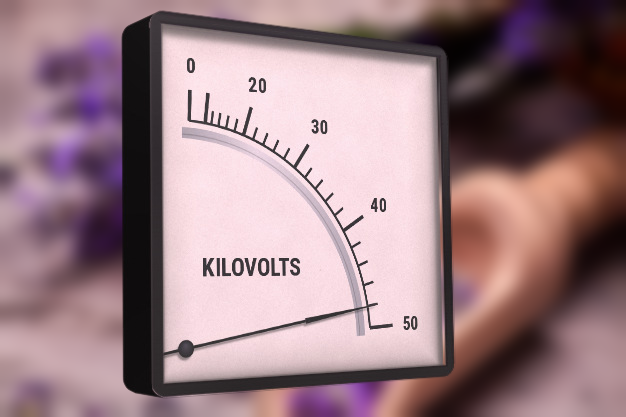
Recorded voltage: kV 48
